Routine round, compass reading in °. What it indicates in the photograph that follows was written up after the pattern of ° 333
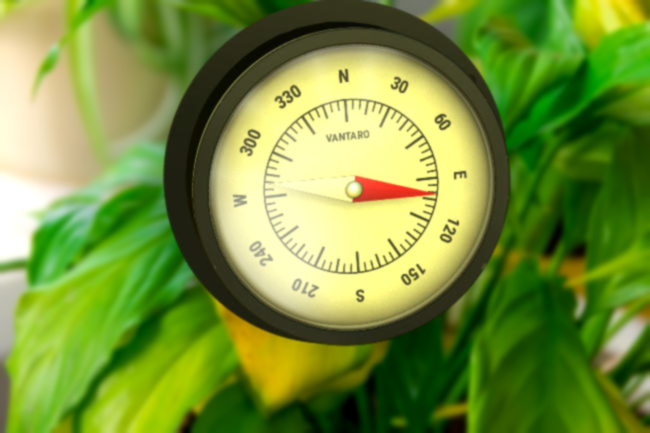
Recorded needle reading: ° 100
